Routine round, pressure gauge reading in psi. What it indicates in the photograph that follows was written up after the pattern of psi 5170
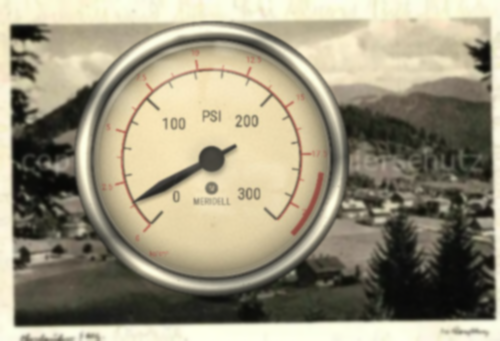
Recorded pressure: psi 20
